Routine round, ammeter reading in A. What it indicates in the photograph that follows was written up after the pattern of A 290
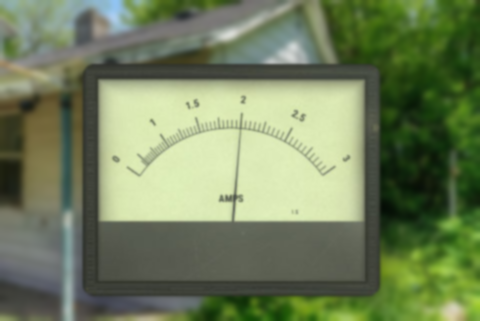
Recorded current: A 2
